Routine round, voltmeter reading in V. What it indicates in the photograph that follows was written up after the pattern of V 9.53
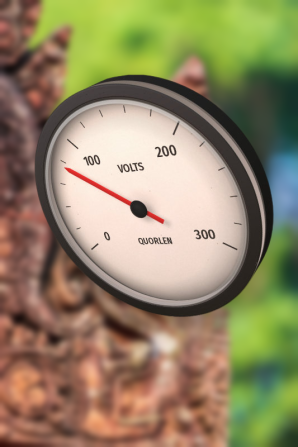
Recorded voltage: V 80
